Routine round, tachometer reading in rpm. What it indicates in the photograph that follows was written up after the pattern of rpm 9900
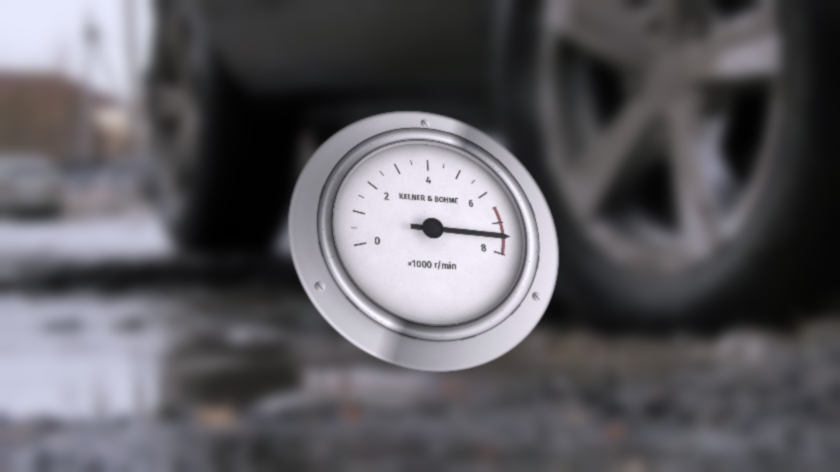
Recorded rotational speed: rpm 7500
